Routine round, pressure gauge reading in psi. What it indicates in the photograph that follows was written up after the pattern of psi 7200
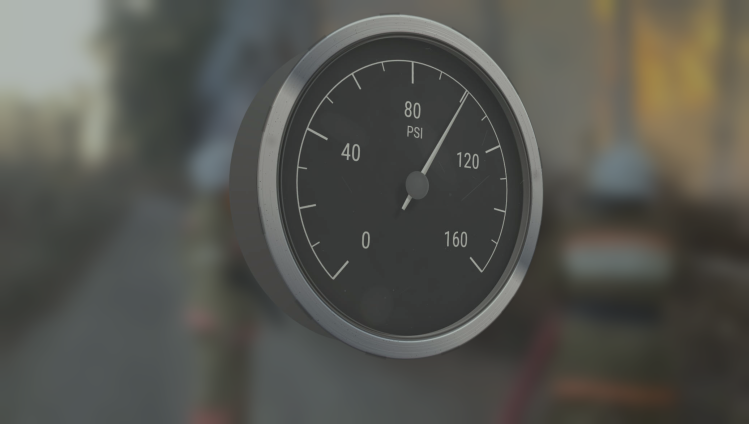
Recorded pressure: psi 100
